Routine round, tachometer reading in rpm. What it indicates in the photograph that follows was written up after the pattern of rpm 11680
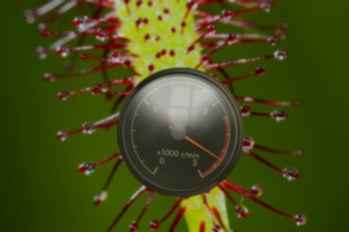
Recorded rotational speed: rpm 2700
